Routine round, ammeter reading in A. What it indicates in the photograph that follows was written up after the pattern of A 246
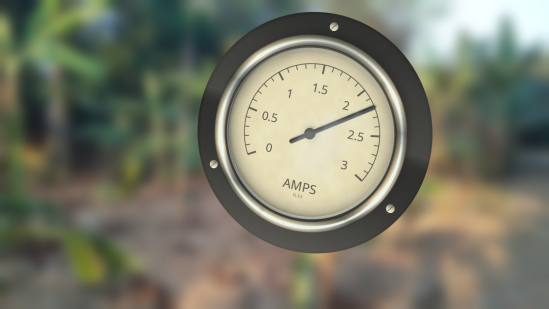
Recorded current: A 2.2
